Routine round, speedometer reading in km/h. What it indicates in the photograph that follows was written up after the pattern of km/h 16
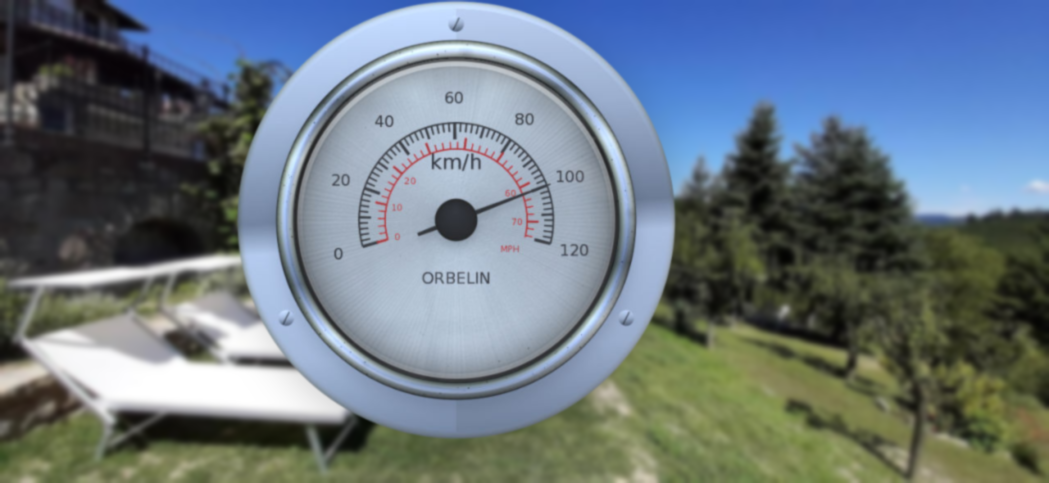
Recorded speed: km/h 100
